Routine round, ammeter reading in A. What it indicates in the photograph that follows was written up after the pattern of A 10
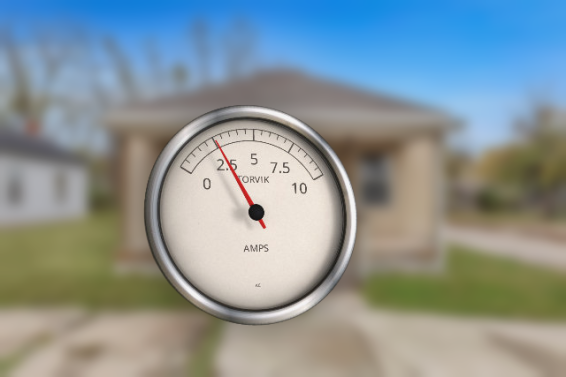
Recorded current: A 2.5
